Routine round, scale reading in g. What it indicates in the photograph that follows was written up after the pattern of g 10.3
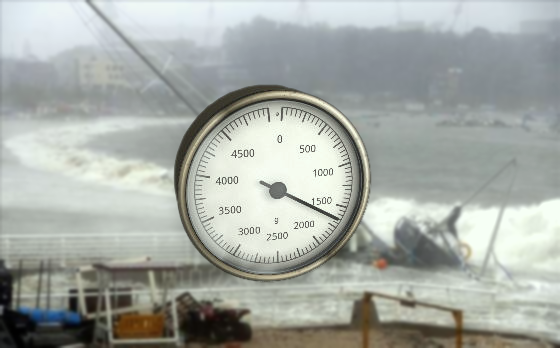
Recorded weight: g 1650
